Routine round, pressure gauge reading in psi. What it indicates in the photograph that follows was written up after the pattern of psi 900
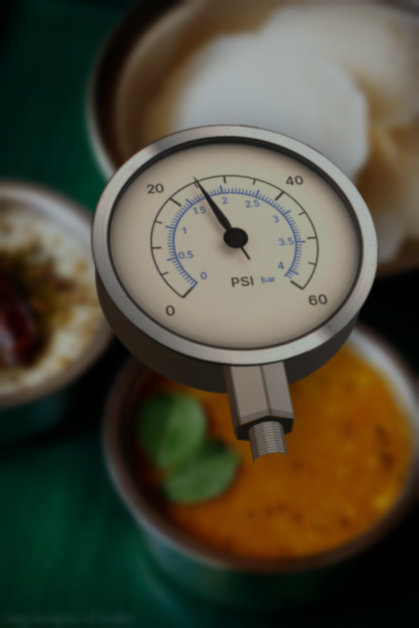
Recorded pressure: psi 25
